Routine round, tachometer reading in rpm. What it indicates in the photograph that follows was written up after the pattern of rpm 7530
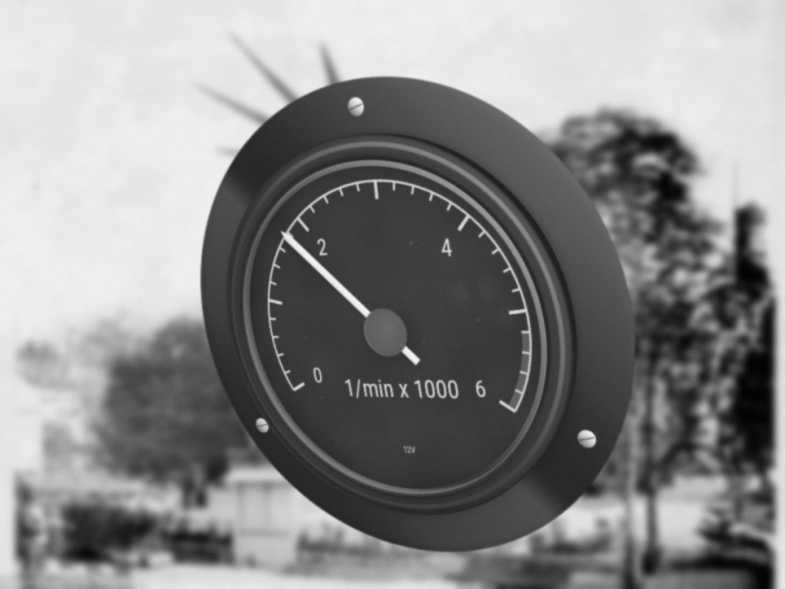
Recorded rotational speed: rpm 1800
